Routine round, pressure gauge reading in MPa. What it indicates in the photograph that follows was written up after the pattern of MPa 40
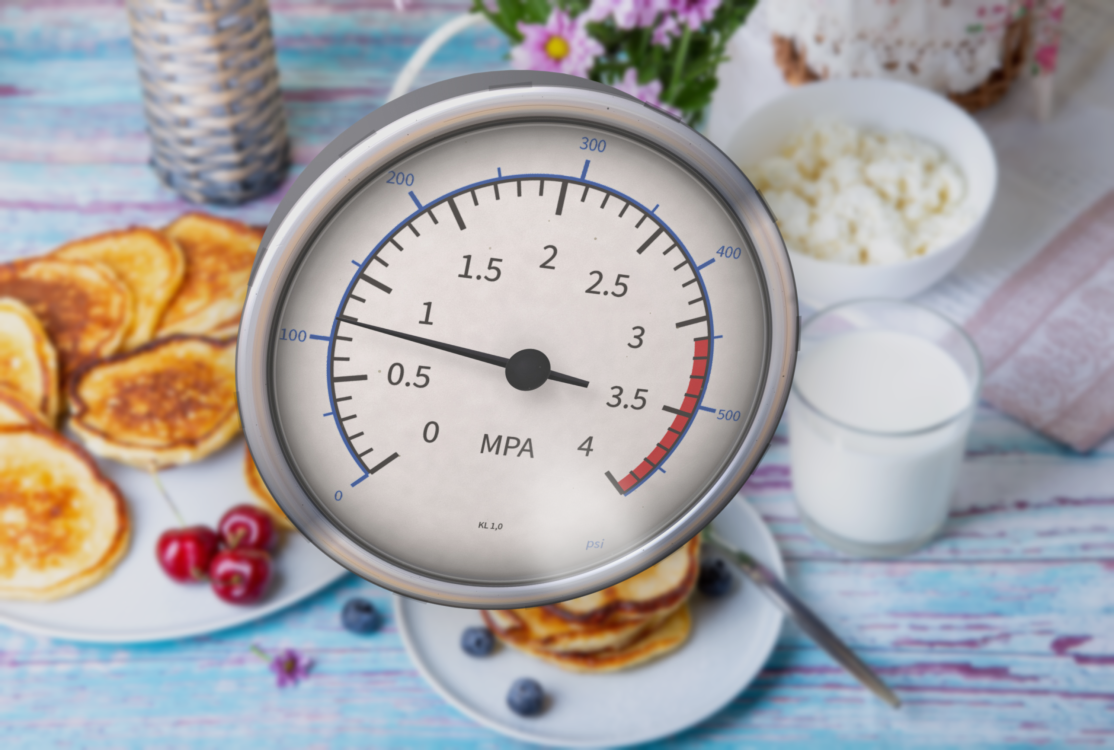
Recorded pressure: MPa 0.8
